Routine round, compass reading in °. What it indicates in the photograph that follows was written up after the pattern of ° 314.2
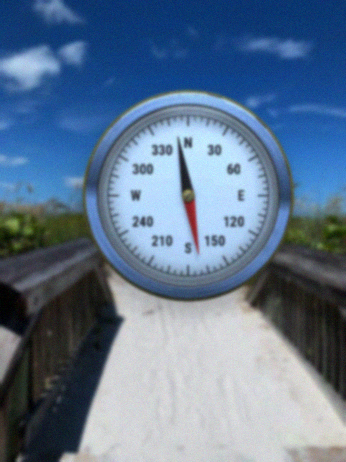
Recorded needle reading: ° 170
